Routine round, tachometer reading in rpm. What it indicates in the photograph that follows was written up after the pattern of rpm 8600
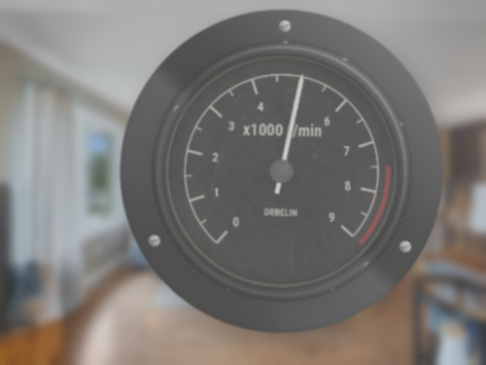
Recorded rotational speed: rpm 5000
